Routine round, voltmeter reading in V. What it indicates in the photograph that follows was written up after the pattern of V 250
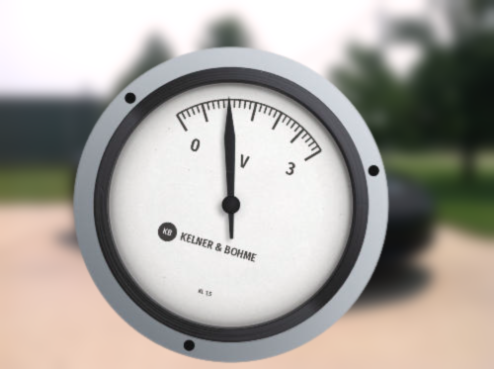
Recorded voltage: V 1
